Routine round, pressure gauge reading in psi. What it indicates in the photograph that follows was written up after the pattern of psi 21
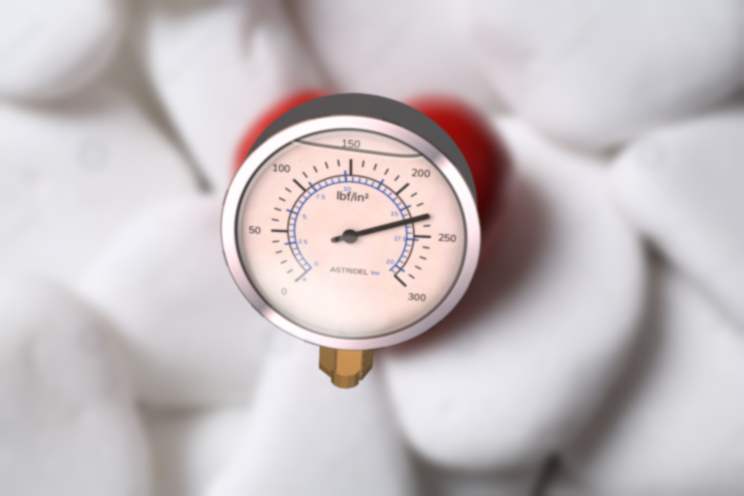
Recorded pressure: psi 230
